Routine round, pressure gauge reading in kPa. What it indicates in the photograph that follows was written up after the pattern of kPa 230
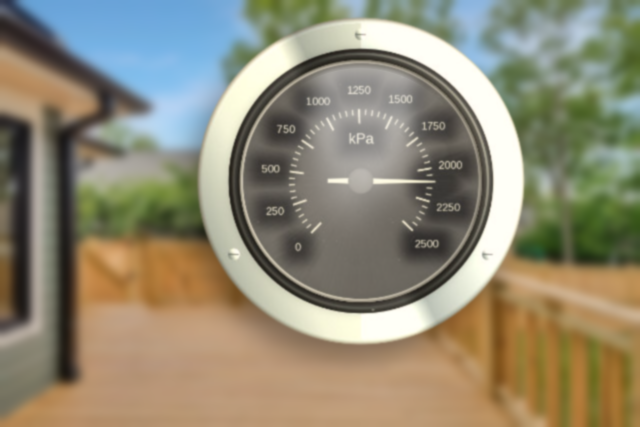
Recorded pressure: kPa 2100
